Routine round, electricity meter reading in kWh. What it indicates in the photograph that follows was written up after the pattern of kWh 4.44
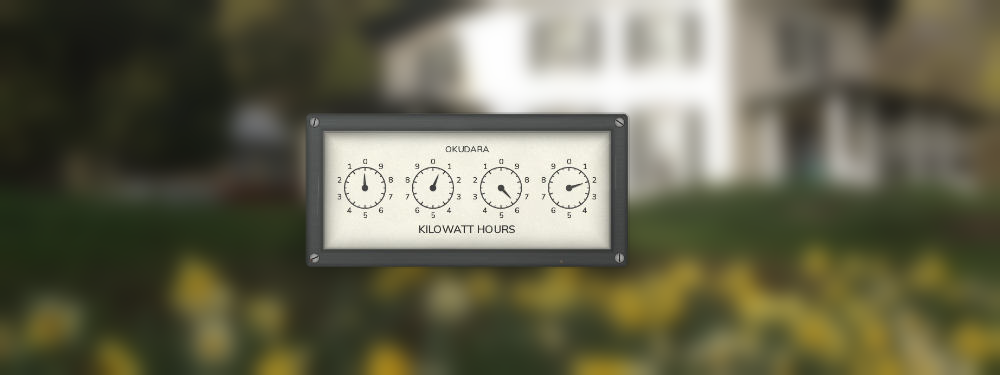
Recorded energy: kWh 62
